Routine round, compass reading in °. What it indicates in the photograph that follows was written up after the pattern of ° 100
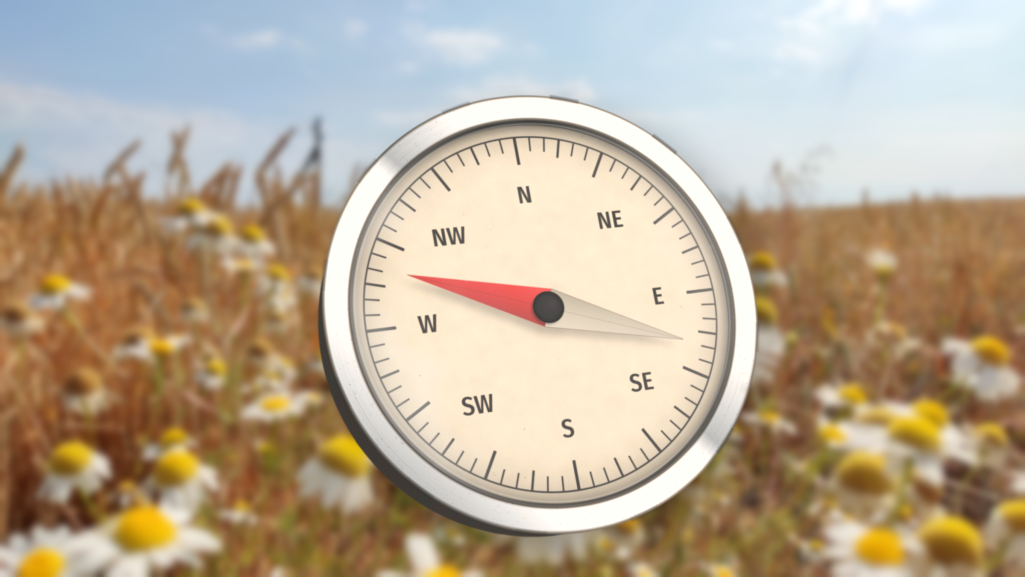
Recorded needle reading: ° 290
